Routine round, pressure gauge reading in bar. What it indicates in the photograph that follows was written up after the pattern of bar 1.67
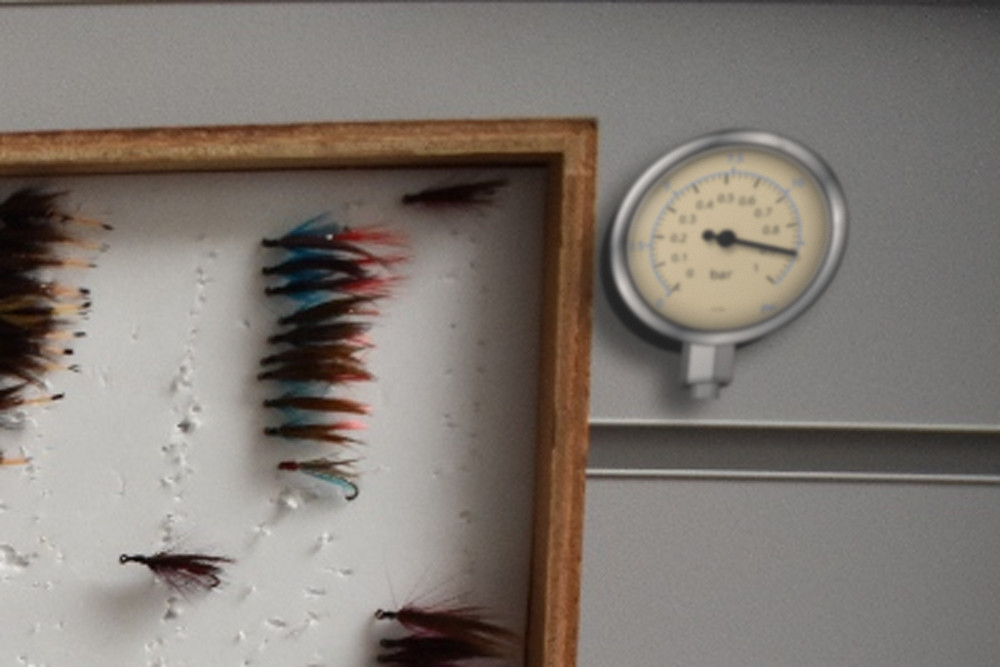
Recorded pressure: bar 0.9
